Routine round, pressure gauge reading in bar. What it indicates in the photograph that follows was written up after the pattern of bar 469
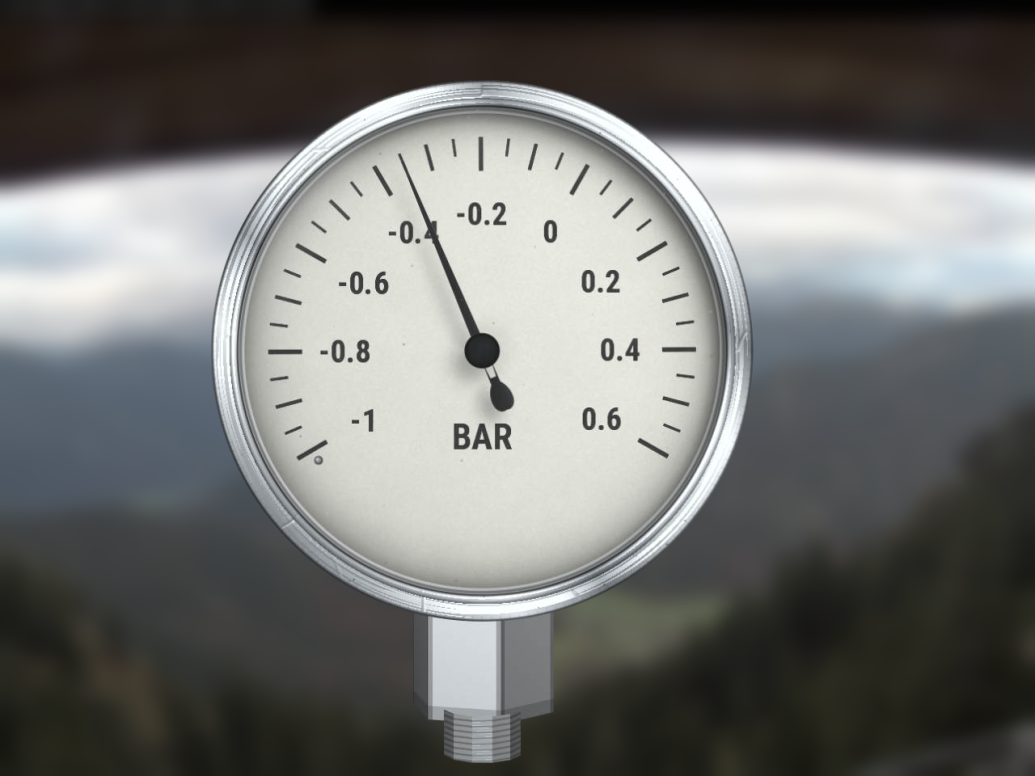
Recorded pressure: bar -0.35
